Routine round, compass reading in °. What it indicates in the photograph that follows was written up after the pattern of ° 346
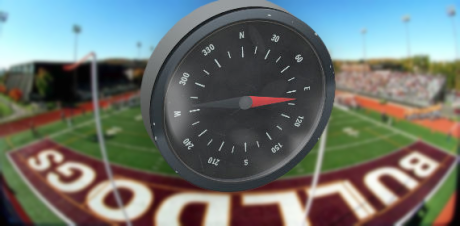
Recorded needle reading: ° 97.5
